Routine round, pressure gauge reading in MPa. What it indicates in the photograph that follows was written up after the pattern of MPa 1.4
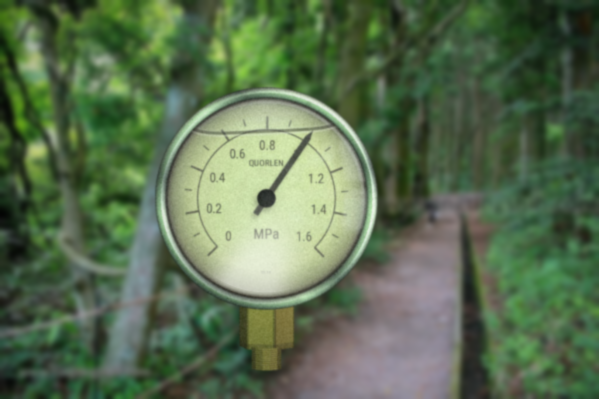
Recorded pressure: MPa 1
